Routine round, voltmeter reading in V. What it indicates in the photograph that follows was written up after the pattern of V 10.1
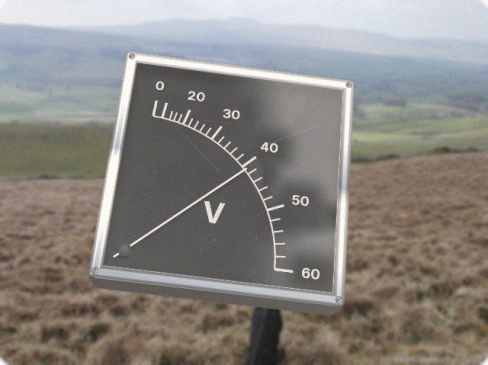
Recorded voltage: V 41
